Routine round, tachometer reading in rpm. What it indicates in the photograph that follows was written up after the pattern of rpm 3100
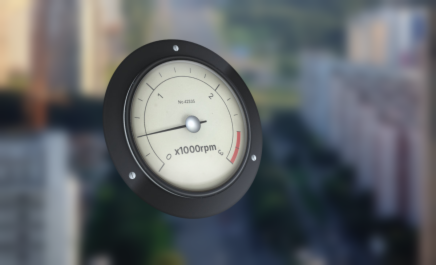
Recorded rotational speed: rpm 400
